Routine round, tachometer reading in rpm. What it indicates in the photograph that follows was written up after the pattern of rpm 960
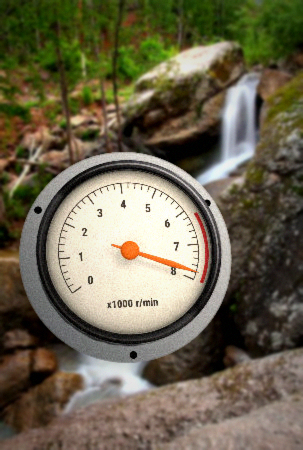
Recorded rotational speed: rpm 7800
